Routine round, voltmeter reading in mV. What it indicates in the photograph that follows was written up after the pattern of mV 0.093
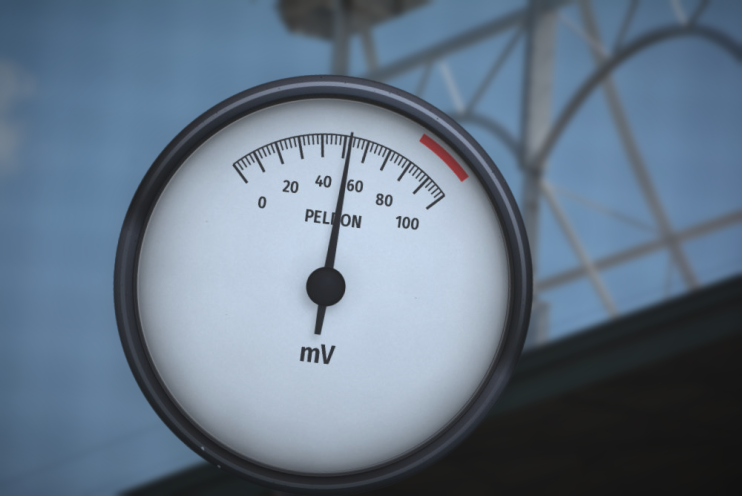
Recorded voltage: mV 52
